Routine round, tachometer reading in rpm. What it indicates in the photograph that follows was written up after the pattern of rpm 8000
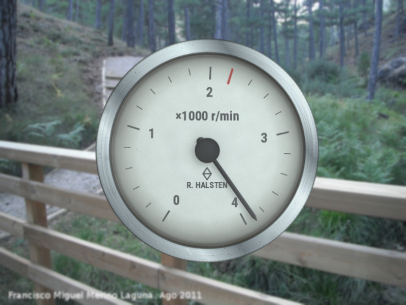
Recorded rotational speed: rpm 3900
